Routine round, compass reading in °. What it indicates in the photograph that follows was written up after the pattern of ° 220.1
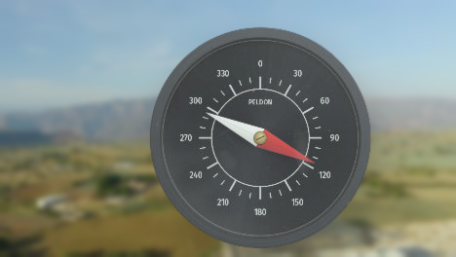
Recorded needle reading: ° 115
